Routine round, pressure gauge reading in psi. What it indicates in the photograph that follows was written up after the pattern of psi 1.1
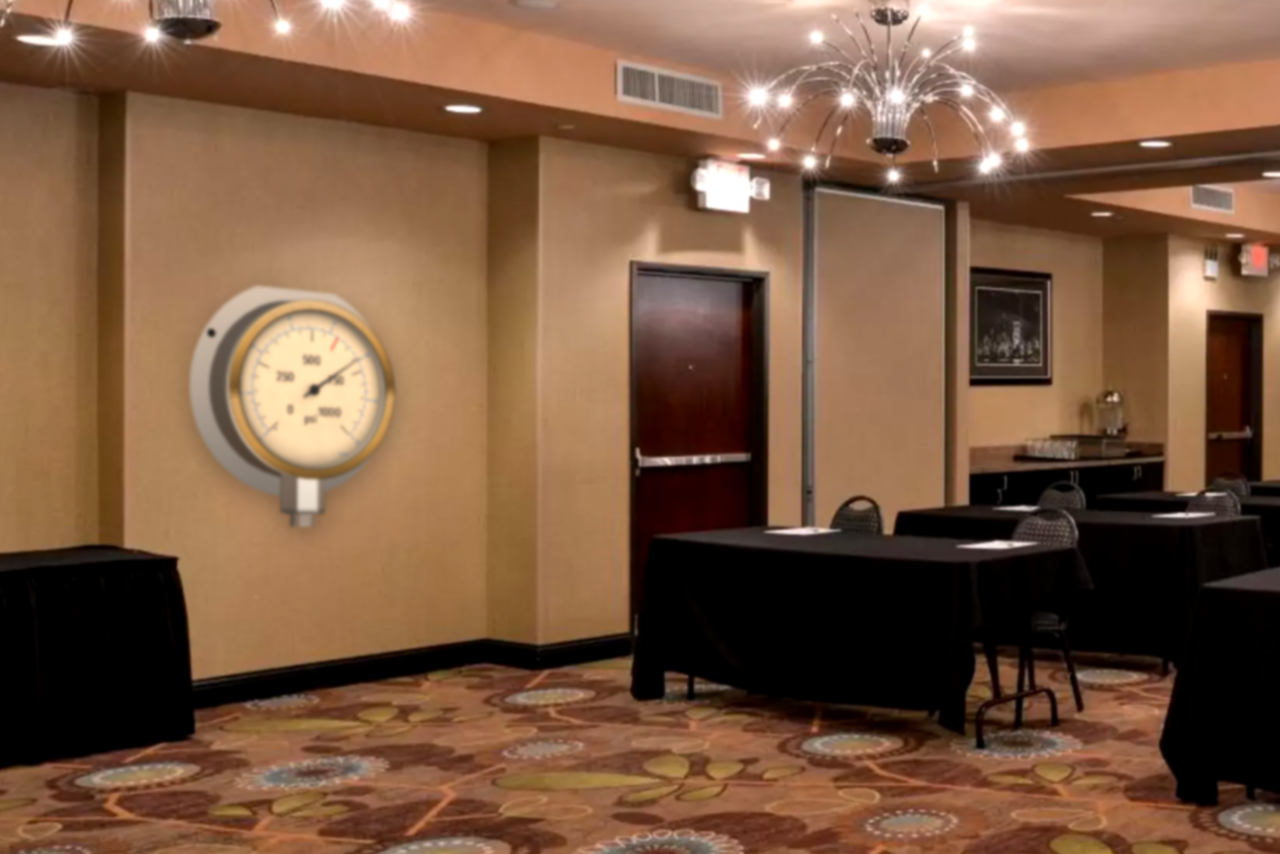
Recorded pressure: psi 700
